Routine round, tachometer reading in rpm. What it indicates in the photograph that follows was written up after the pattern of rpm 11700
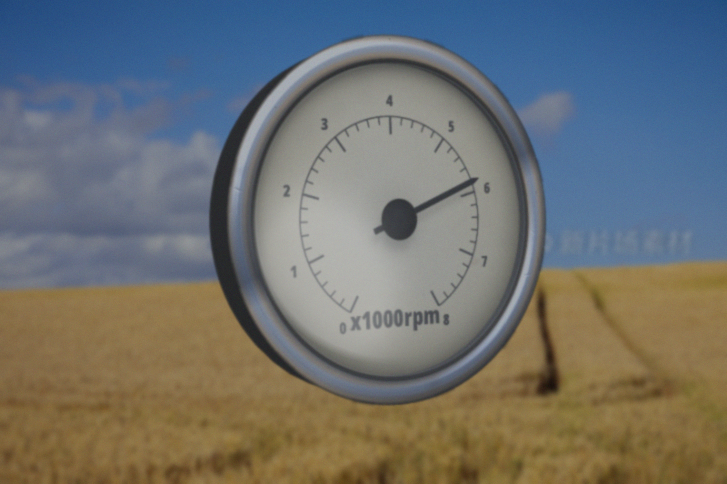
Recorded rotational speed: rpm 5800
